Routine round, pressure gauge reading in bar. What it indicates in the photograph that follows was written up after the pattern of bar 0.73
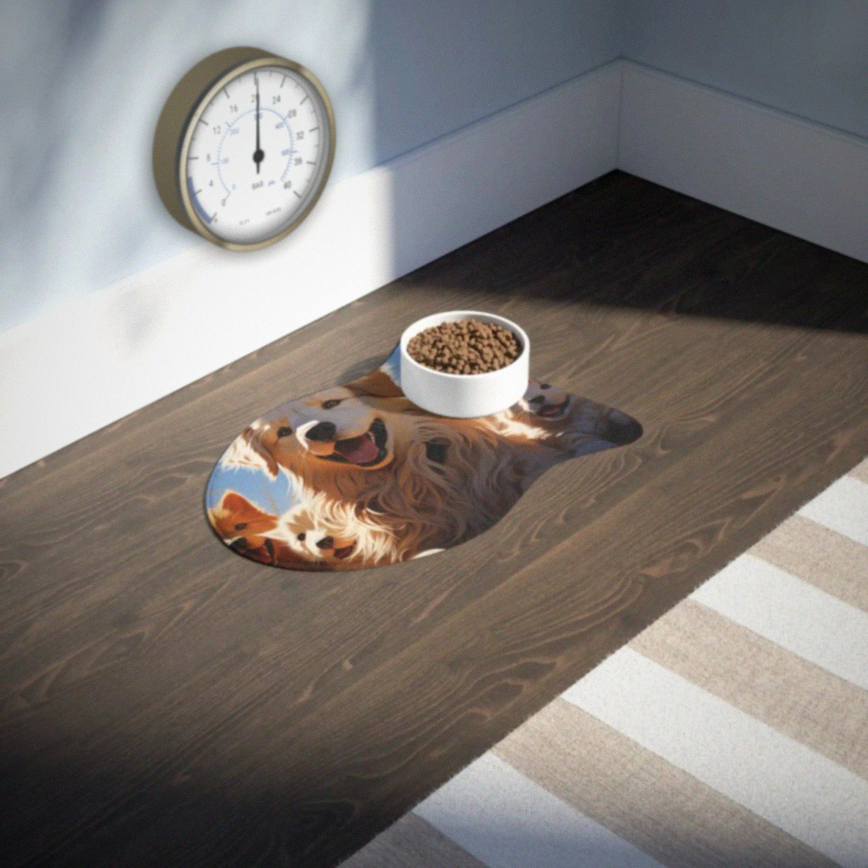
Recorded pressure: bar 20
